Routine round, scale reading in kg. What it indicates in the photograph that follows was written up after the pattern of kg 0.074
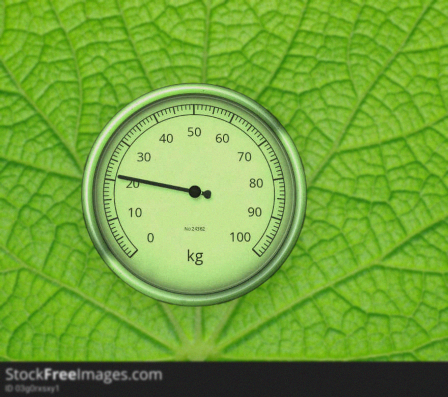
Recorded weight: kg 21
